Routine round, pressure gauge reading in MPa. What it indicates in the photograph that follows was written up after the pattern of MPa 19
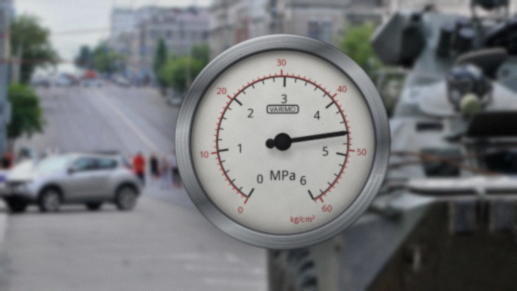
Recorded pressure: MPa 4.6
